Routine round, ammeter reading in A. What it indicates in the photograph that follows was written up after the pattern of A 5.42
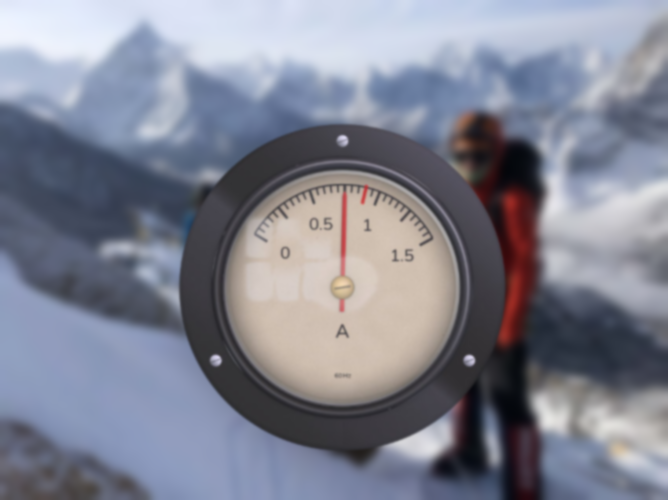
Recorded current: A 0.75
